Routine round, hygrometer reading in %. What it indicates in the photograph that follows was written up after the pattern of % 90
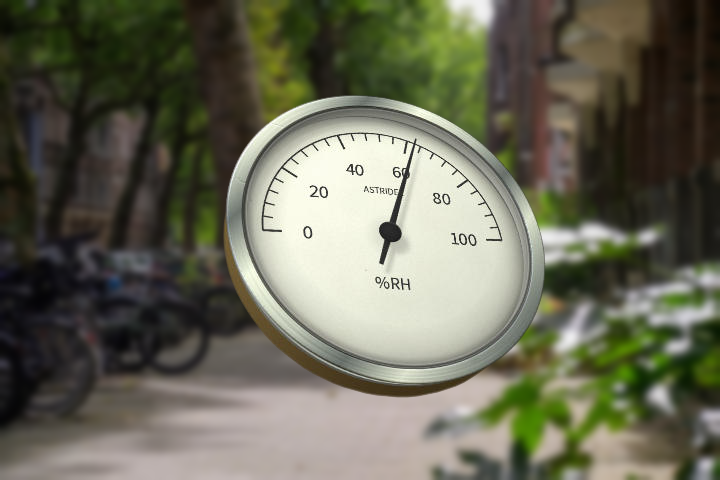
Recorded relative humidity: % 62
